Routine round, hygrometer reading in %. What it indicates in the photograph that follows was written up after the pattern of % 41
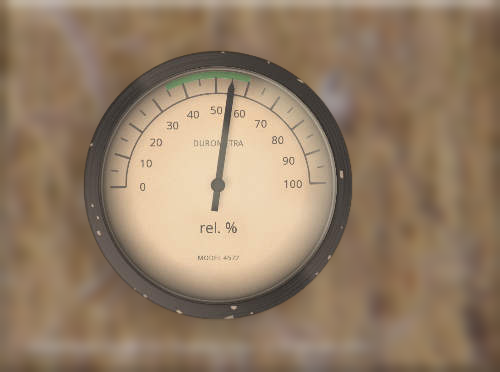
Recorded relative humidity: % 55
